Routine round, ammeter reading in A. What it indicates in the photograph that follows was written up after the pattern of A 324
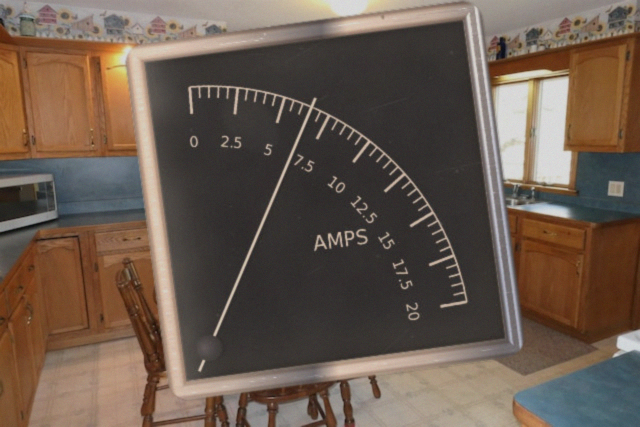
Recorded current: A 6.5
